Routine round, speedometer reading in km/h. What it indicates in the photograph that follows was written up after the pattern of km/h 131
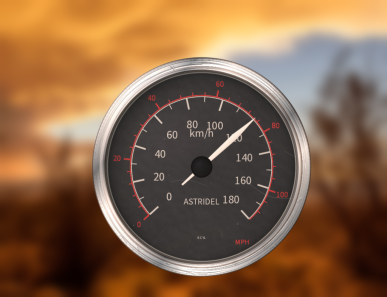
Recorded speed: km/h 120
